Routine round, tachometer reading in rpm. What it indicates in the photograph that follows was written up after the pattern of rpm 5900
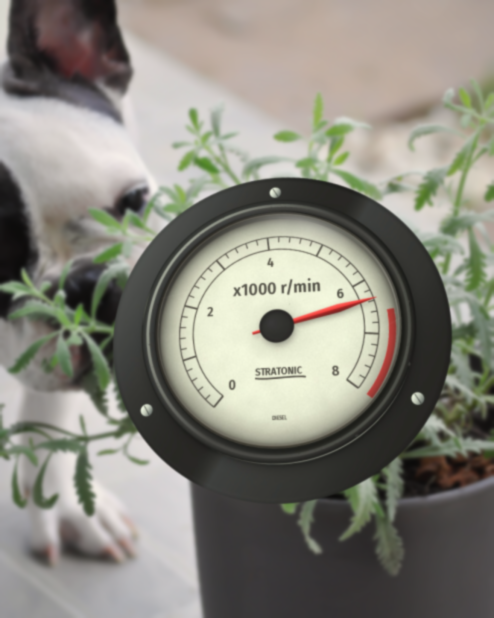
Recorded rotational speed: rpm 6400
